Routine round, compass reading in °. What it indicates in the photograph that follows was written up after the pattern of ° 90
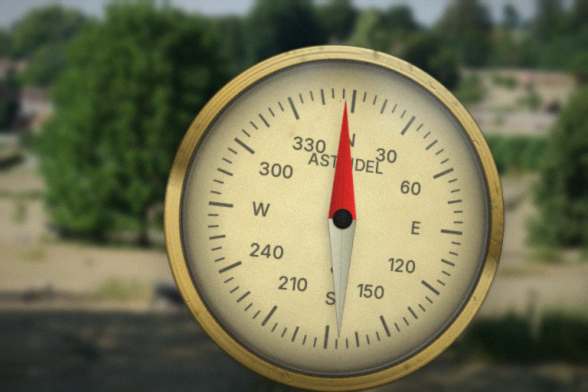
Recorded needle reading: ° 355
